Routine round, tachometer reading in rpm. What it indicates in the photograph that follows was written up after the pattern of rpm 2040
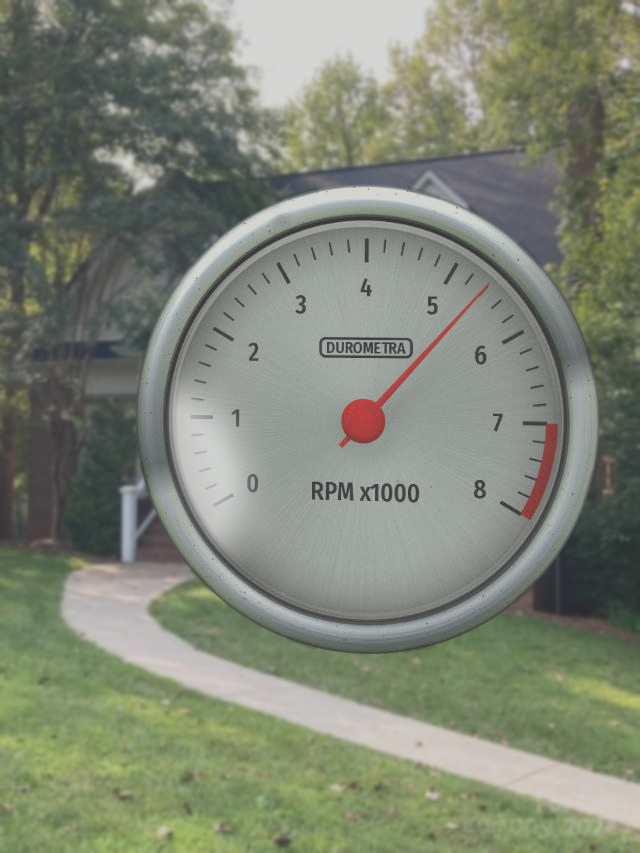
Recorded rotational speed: rpm 5400
